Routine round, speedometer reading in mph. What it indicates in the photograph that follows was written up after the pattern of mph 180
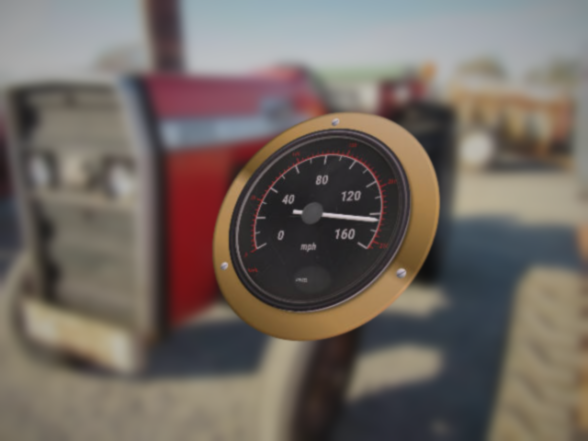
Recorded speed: mph 145
